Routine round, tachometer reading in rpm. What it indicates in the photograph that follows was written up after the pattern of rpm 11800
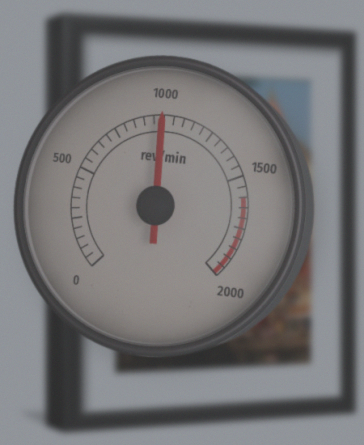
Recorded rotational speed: rpm 1000
